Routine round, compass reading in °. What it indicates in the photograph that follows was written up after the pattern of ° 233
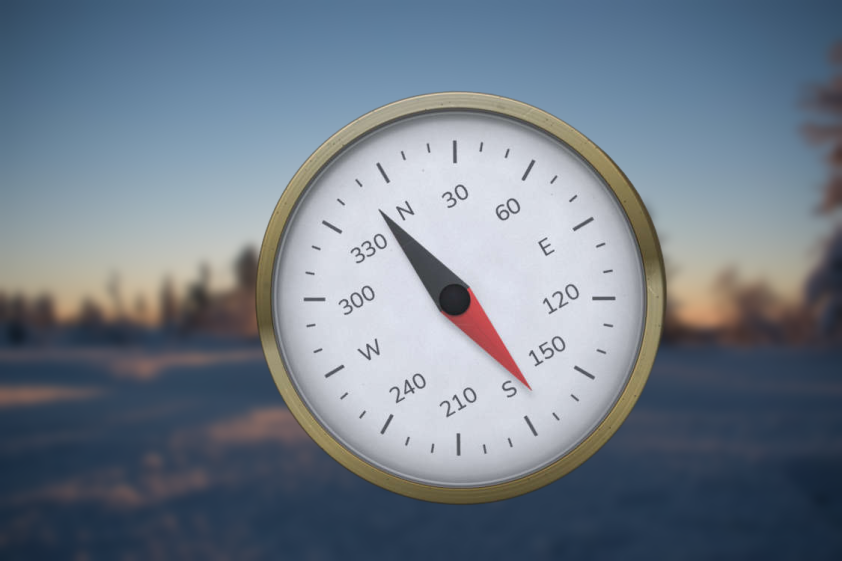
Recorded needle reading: ° 170
